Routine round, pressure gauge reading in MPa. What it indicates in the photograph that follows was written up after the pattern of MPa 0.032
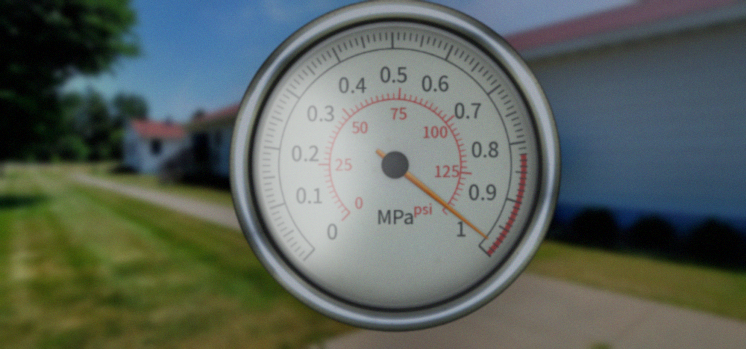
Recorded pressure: MPa 0.98
